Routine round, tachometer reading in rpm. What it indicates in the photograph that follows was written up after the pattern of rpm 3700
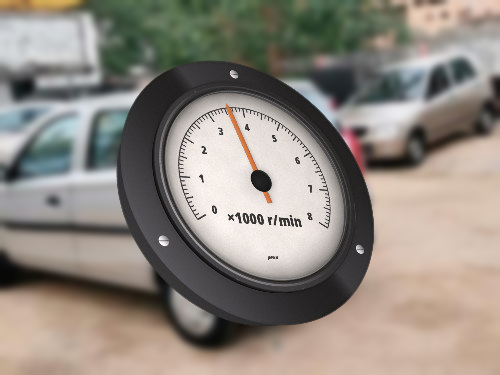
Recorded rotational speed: rpm 3500
